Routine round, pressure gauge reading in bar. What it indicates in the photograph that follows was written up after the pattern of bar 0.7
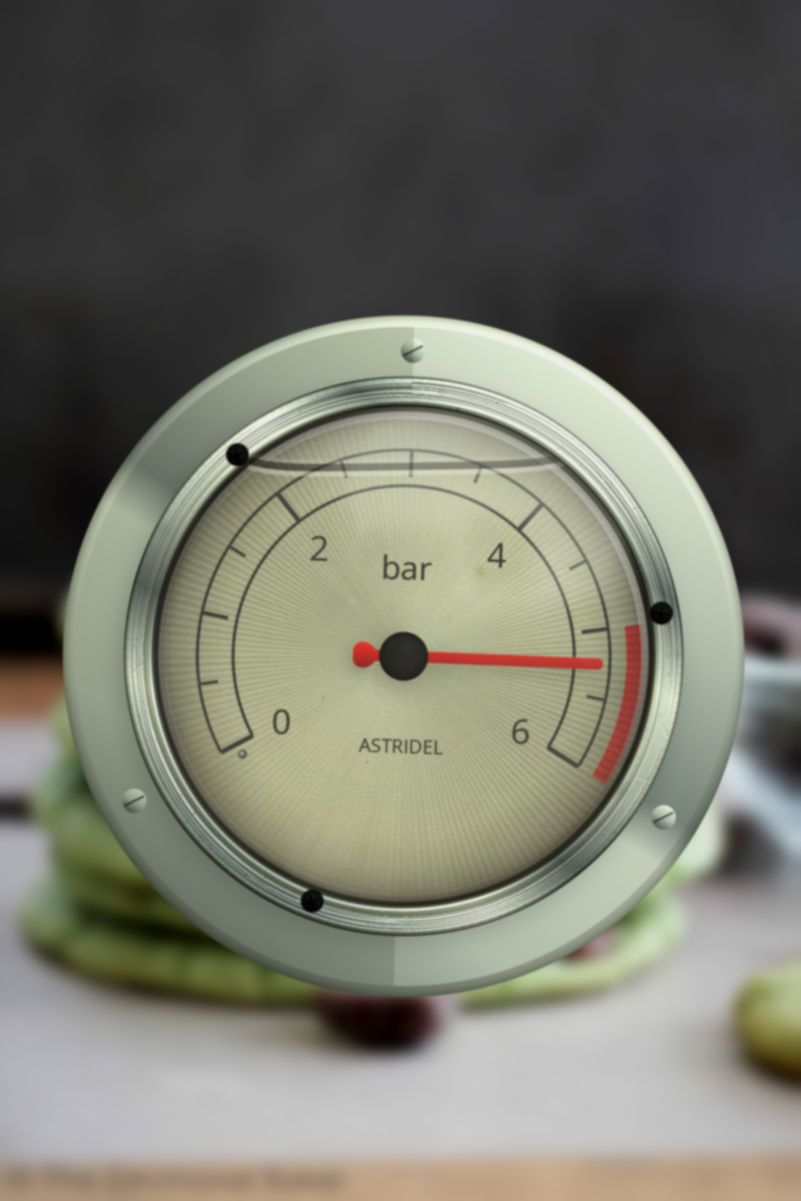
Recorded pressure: bar 5.25
